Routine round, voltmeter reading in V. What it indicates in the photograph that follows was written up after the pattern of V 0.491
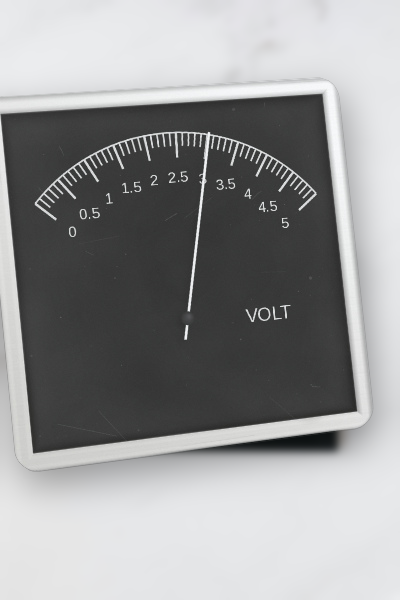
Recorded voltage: V 3
